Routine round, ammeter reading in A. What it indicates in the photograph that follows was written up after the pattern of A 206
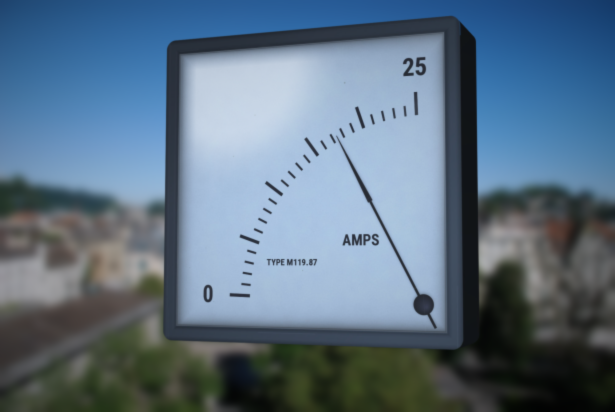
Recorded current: A 17.5
